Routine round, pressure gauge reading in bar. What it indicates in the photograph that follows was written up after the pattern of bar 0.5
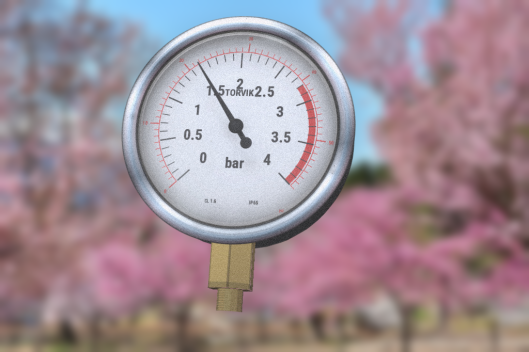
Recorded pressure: bar 1.5
